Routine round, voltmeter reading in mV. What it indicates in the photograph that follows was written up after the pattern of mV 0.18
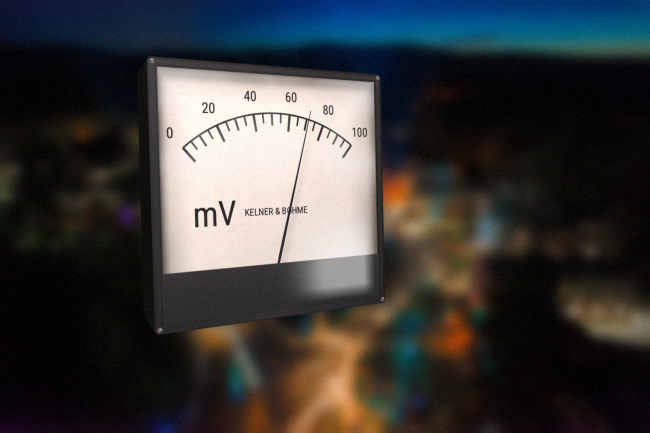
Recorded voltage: mV 70
